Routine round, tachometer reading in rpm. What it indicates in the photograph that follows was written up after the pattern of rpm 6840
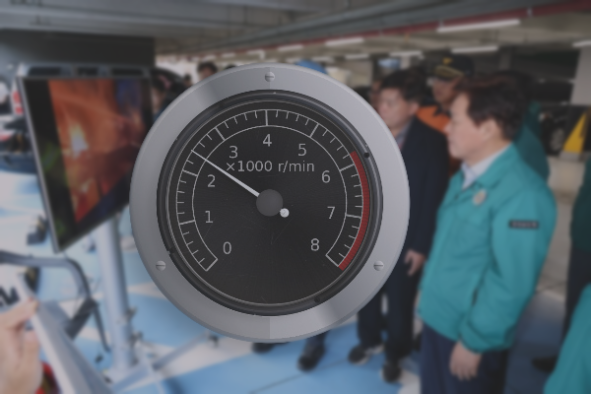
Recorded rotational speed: rpm 2400
